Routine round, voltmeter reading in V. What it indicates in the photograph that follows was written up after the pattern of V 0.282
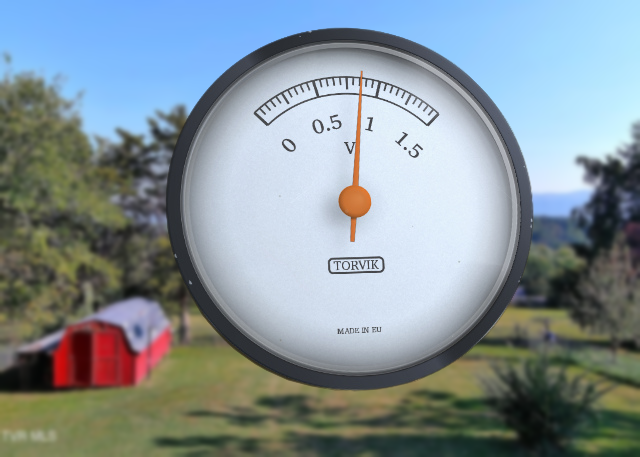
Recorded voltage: V 0.85
